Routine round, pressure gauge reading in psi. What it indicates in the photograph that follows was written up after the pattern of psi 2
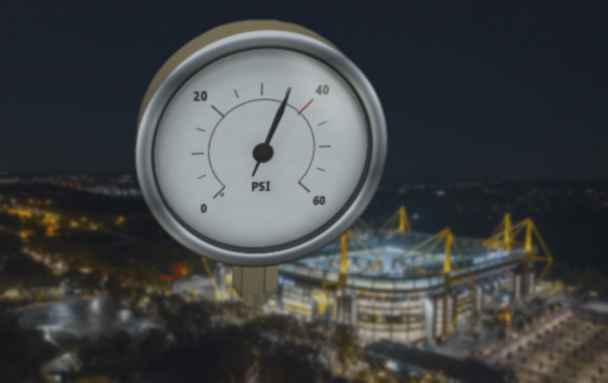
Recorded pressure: psi 35
